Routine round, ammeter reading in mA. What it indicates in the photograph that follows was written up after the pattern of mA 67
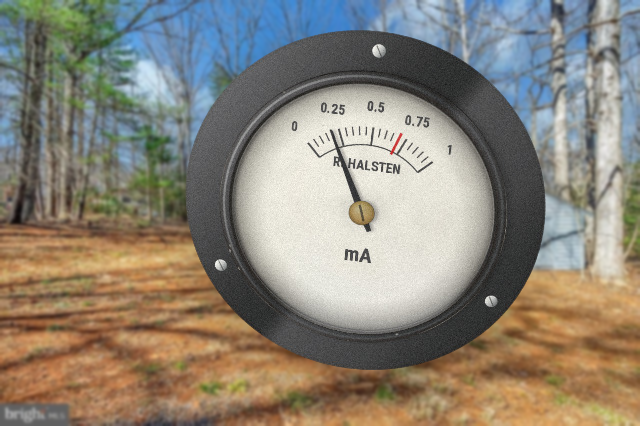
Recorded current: mA 0.2
